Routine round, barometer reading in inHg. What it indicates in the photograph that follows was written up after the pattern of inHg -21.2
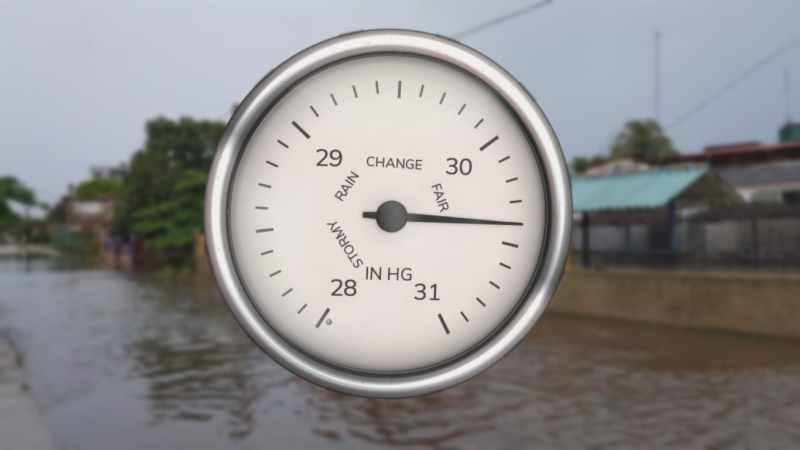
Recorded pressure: inHg 30.4
